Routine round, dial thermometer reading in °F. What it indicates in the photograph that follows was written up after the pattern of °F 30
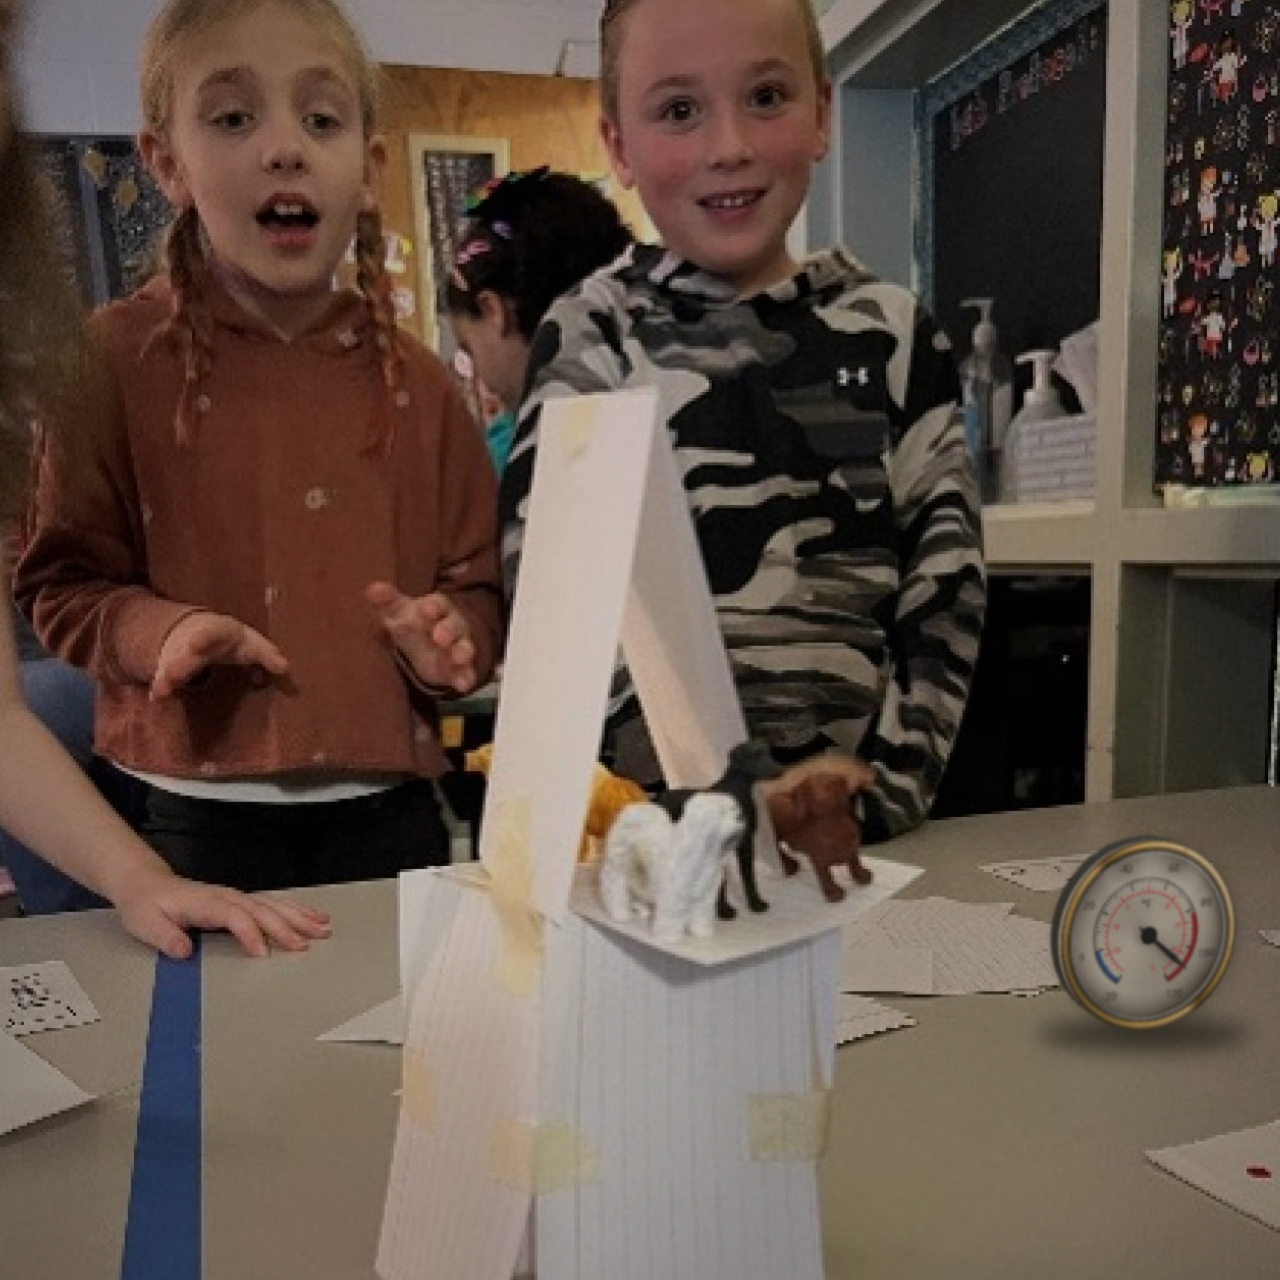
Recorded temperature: °F 110
